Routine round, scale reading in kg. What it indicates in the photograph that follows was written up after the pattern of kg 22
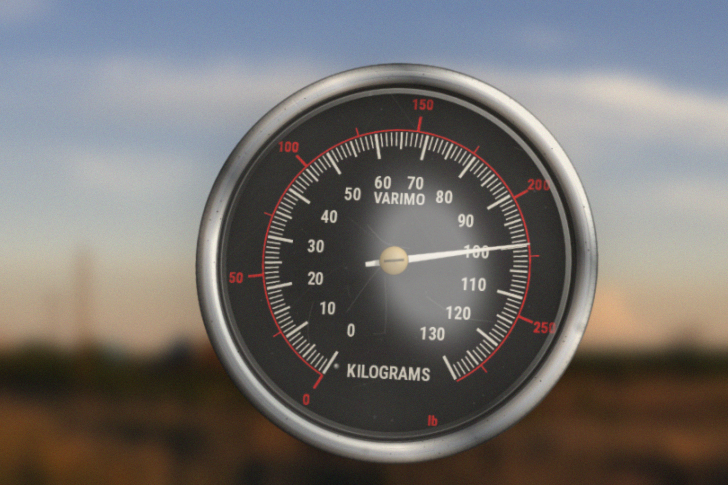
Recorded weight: kg 100
